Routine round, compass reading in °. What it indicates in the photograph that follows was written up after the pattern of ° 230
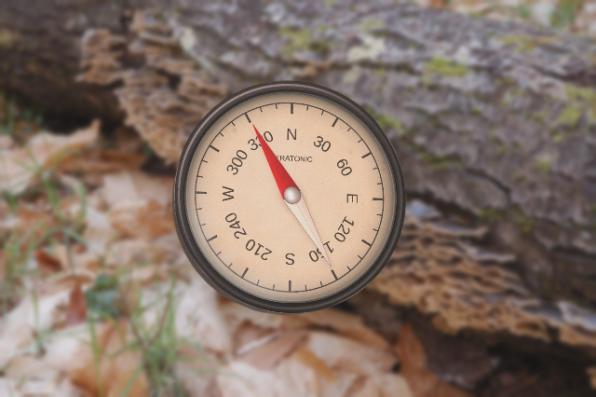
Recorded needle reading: ° 330
